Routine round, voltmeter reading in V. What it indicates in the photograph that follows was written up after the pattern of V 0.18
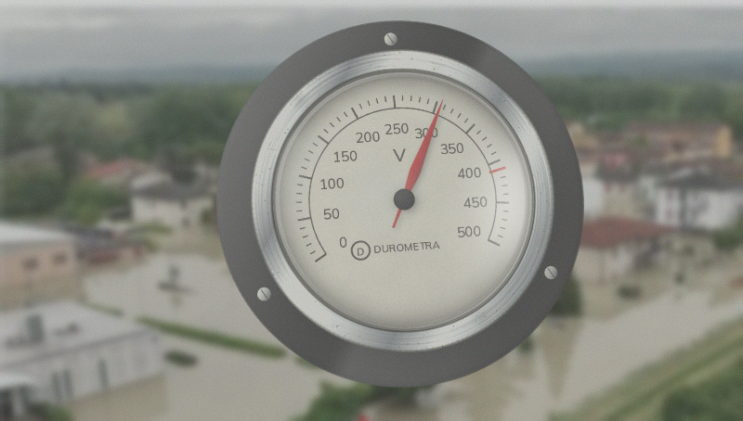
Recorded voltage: V 305
